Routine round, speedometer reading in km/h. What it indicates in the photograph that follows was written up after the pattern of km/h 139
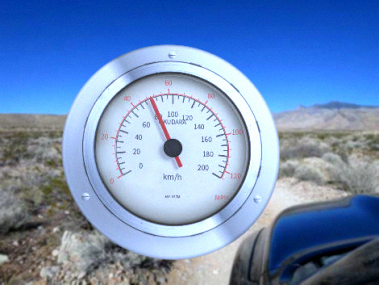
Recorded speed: km/h 80
